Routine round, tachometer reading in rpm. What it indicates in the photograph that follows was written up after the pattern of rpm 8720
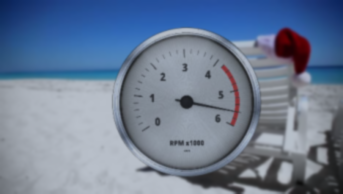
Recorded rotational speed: rpm 5600
